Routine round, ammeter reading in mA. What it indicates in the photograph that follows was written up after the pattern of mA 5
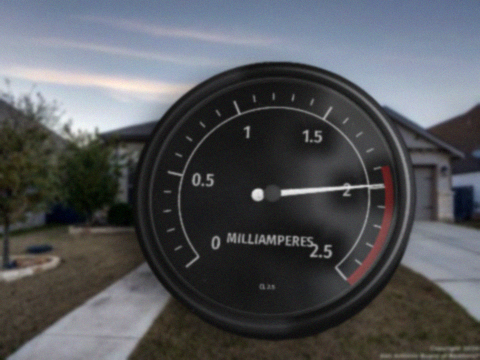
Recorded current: mA 2
